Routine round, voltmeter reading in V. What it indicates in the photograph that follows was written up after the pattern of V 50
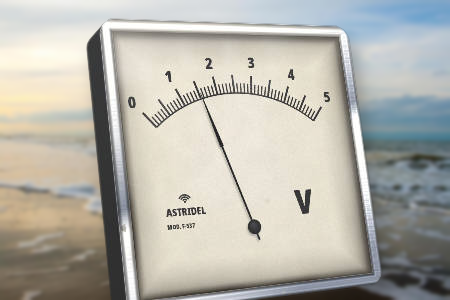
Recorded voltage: V 1.5
